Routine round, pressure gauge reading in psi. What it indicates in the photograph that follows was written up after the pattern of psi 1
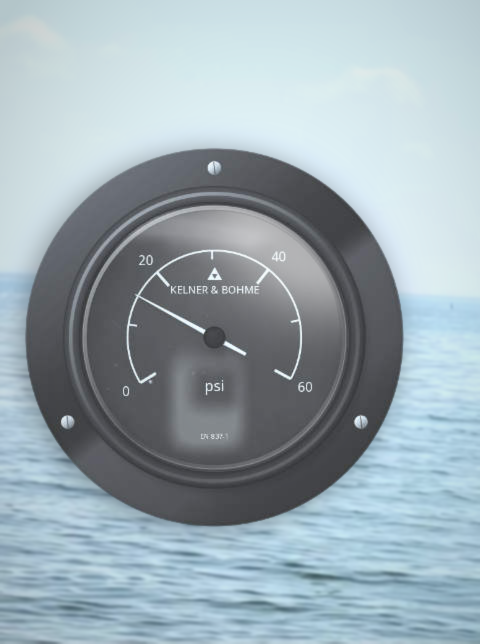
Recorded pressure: psi 15
